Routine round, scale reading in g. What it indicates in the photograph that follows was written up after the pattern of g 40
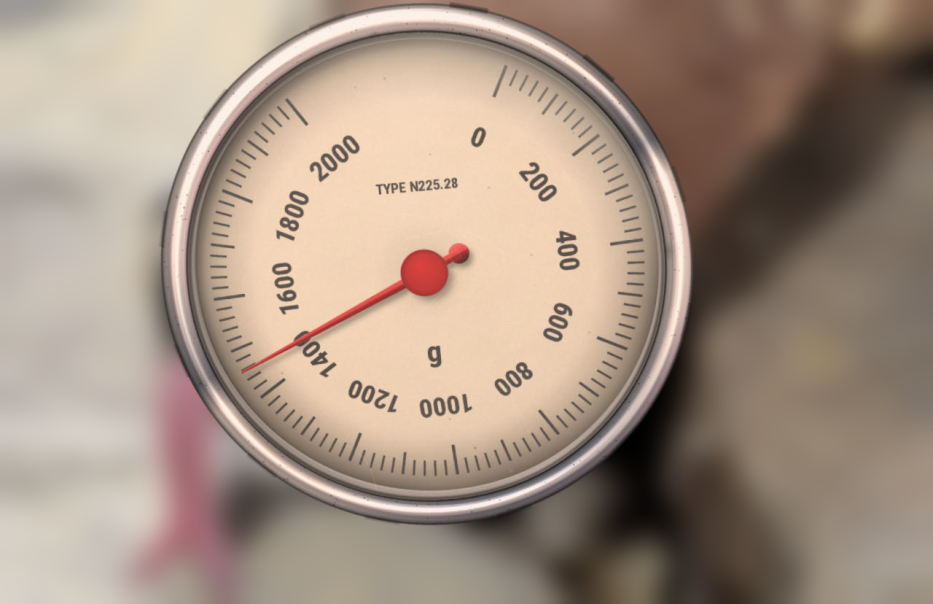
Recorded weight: g 1460
